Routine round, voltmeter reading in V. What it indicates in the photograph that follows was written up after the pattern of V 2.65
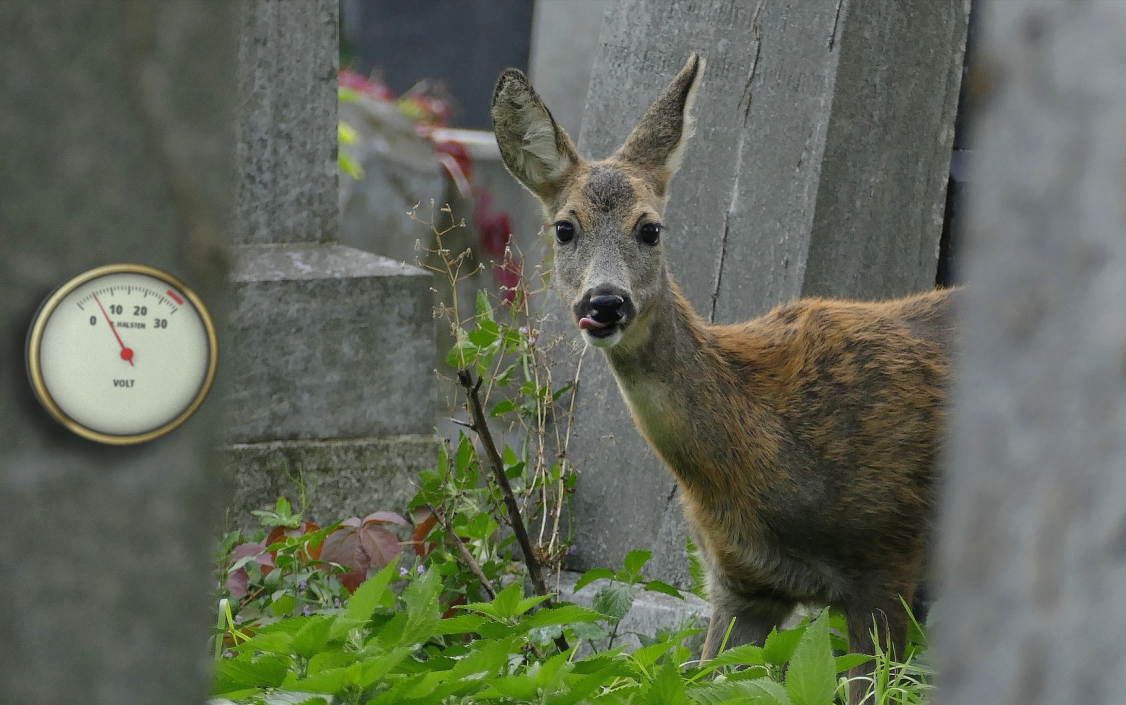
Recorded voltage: V 5
